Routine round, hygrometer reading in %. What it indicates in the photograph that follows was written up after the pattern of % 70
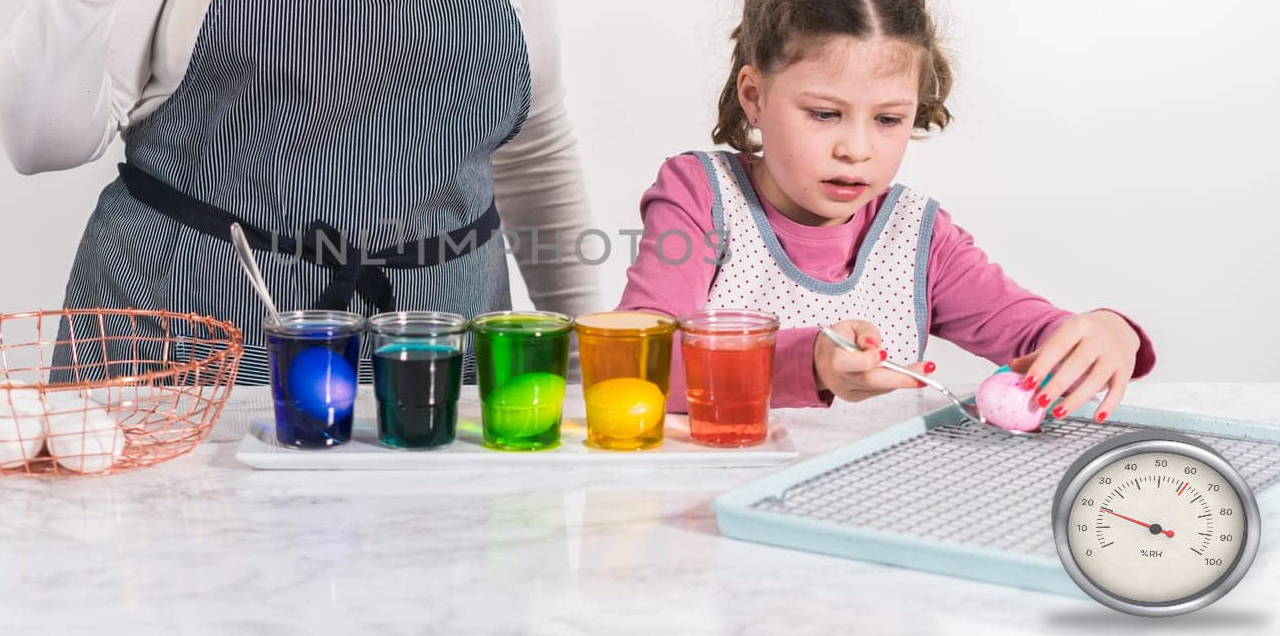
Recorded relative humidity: % 20
